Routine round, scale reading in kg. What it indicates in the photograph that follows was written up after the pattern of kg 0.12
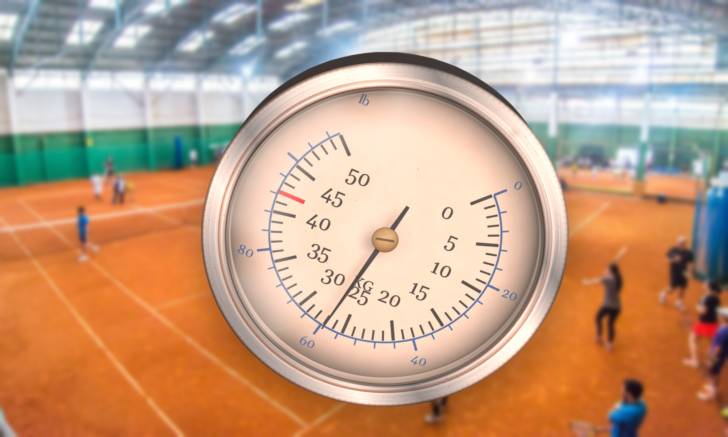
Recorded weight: kg 27
